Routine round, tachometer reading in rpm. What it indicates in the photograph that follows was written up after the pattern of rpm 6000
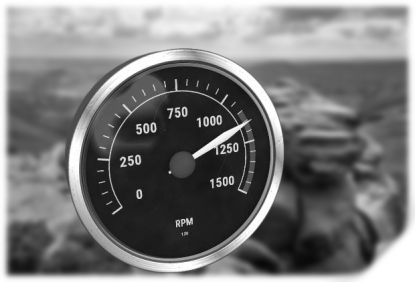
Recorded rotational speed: rpm 1150
